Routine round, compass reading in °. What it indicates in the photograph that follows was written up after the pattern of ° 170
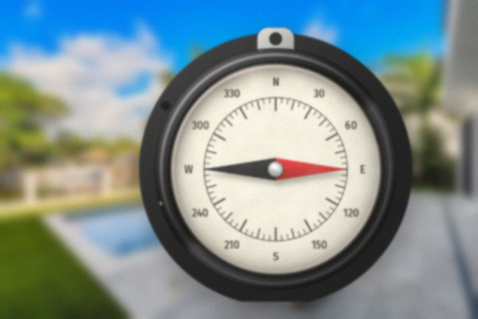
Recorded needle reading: ° 90
